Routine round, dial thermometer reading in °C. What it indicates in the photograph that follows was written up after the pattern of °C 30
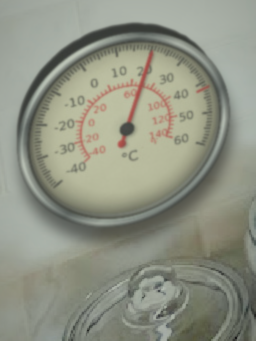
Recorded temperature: °C 20
